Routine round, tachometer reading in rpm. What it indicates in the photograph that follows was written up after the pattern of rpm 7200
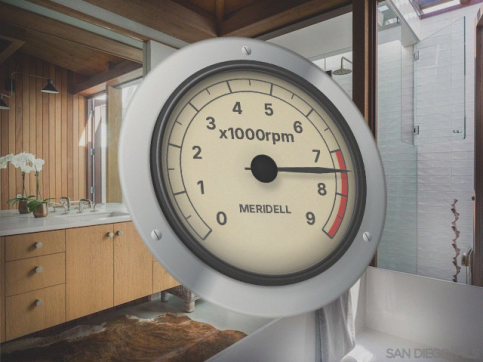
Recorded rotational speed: rpm 7500
